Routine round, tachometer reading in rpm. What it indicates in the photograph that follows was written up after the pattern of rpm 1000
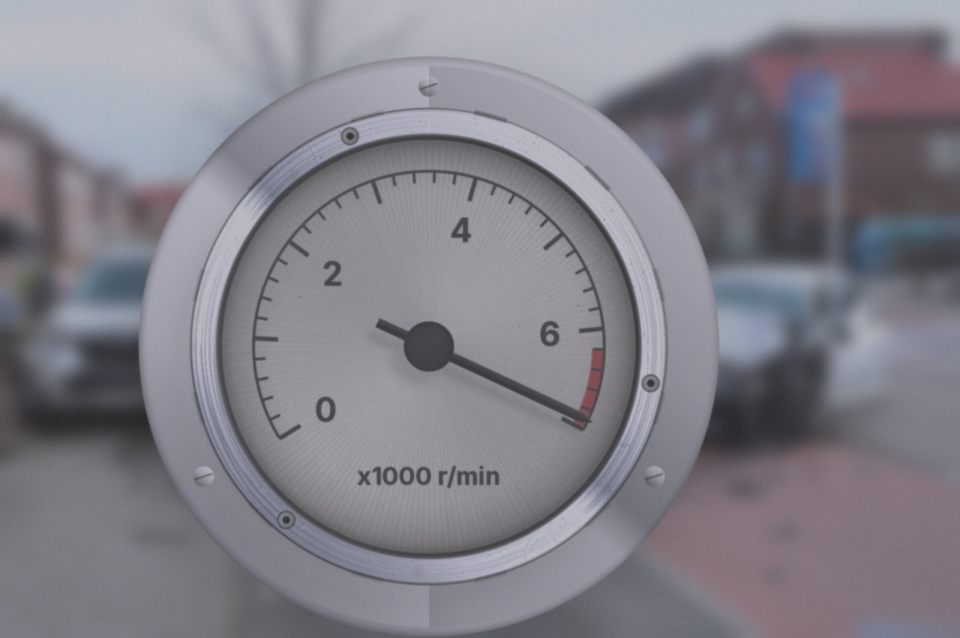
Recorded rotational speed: rpm 6900
